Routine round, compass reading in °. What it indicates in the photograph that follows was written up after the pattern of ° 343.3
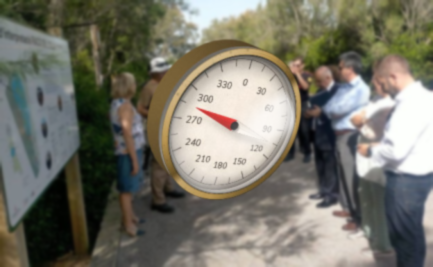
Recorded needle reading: ° 285
